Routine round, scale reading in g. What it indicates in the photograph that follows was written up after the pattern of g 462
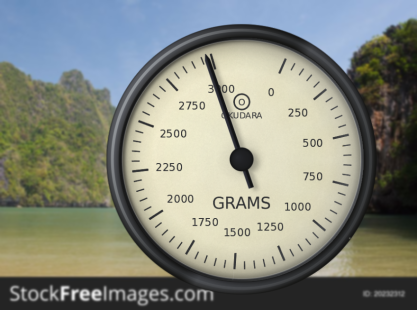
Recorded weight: g 2975
